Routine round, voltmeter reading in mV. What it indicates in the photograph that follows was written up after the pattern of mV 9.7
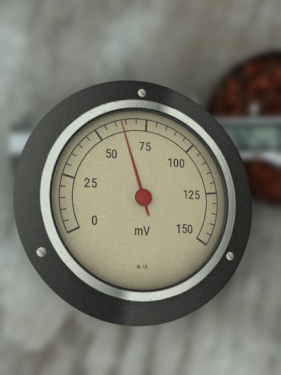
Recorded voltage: mV 62.5
